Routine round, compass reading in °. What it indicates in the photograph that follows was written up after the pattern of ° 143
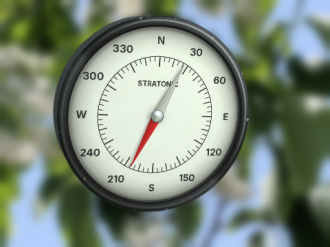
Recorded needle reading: ° 205
